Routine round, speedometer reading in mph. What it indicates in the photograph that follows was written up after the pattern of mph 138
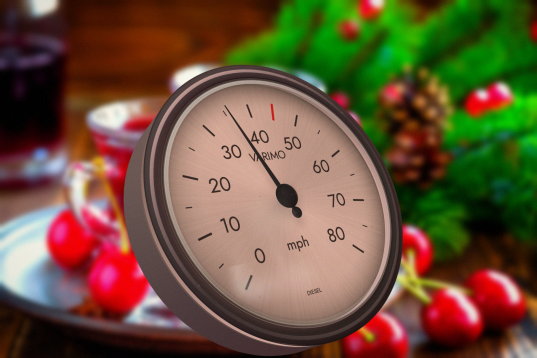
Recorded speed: mph 35
